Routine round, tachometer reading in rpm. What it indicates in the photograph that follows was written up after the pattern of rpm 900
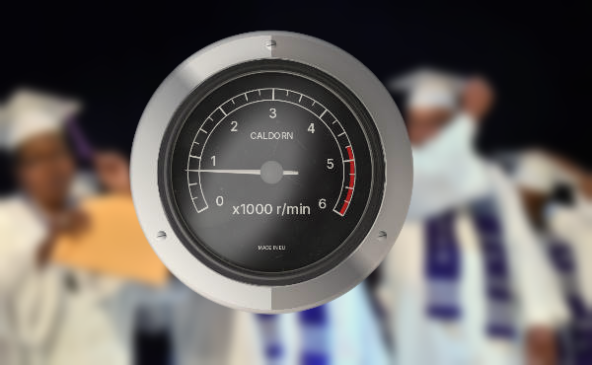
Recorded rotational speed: rpm 750
